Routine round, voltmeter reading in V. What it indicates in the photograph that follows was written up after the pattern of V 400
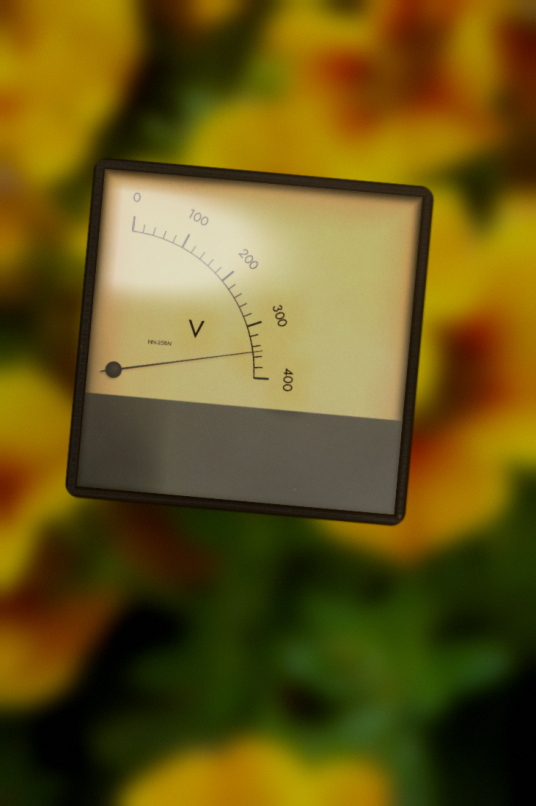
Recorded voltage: V 350
